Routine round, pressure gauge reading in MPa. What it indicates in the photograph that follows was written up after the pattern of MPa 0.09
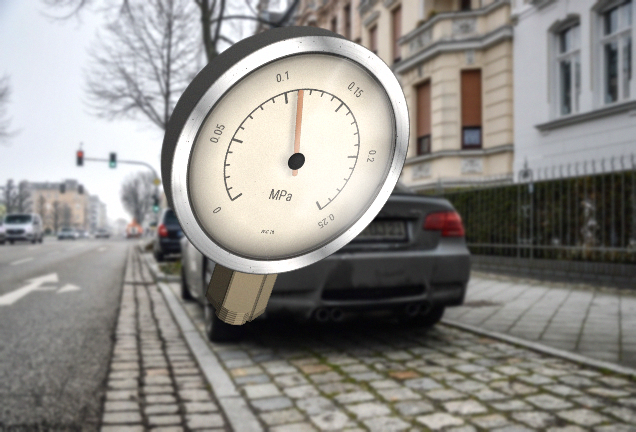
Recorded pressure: MPa 0.11
